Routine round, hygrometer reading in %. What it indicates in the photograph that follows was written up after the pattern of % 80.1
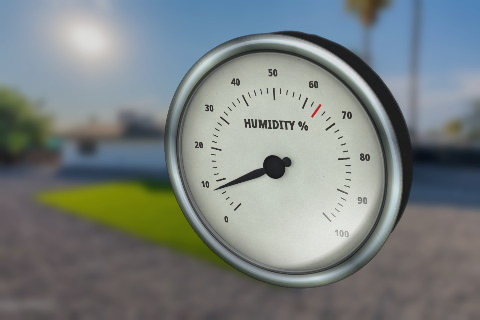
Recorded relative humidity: % 8
